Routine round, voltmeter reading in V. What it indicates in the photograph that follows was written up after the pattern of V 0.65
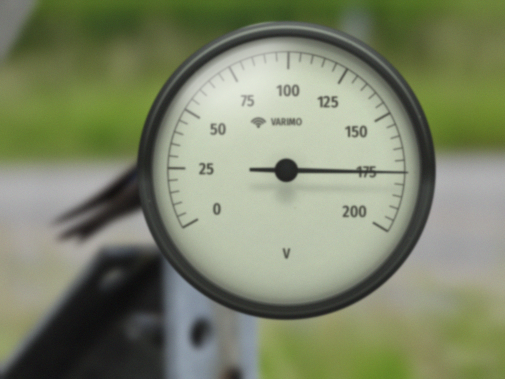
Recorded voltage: V 175
